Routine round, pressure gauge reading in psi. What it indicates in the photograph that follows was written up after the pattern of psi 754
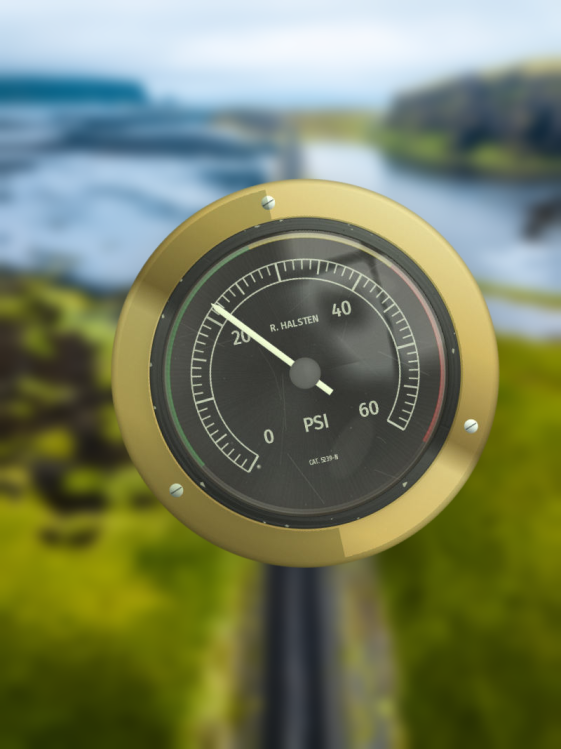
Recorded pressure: psi 21.5
